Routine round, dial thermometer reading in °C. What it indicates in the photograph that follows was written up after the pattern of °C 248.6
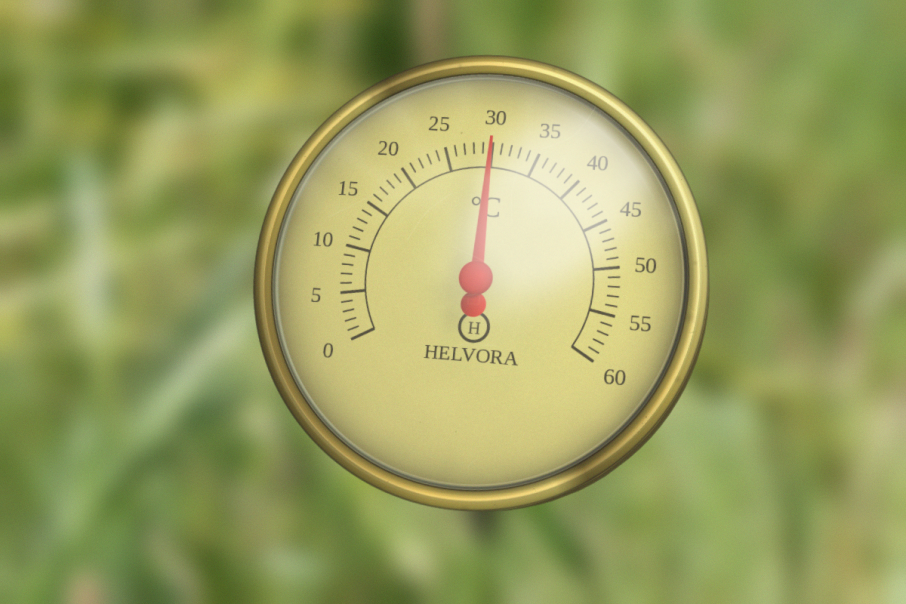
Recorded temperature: °C 30
